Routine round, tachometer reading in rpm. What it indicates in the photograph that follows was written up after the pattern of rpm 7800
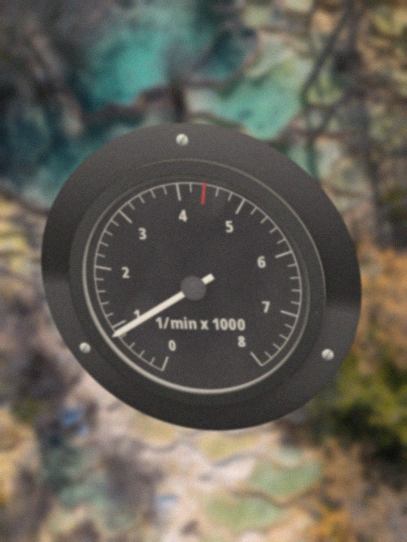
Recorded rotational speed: rpm 900
